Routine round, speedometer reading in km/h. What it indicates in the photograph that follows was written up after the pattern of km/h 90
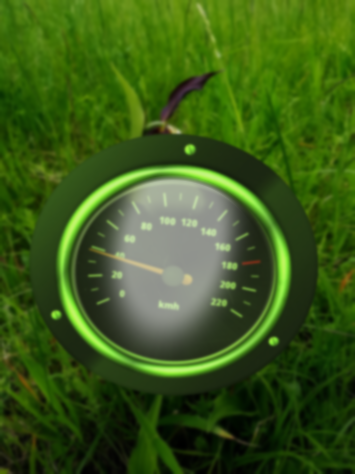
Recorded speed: km/h 40
